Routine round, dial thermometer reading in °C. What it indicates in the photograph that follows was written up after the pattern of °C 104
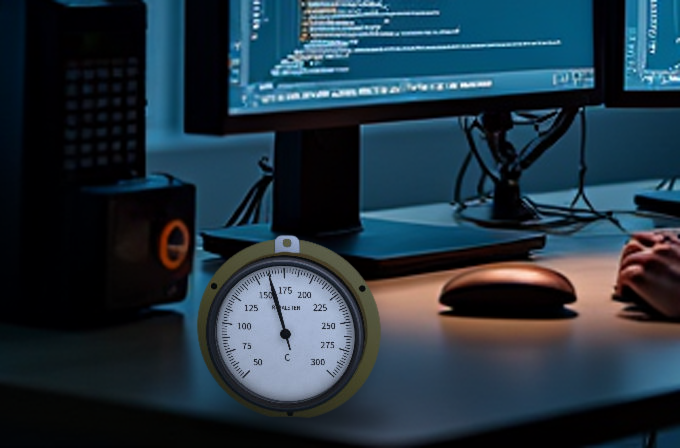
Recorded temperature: °C 162.5
